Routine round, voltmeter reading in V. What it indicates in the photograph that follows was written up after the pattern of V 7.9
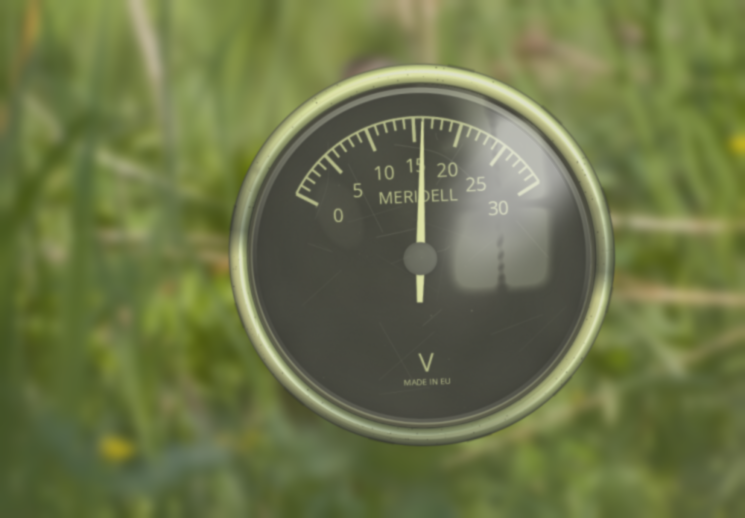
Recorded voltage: V 16
